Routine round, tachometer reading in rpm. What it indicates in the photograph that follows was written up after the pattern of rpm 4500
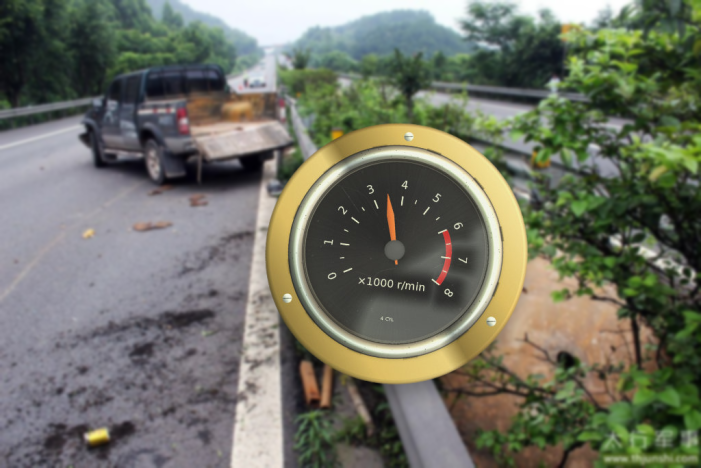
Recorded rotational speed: rpm 3500
